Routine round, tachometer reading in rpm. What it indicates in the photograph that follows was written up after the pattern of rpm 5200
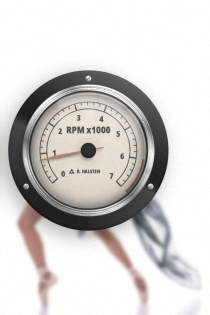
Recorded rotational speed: rpm 800
